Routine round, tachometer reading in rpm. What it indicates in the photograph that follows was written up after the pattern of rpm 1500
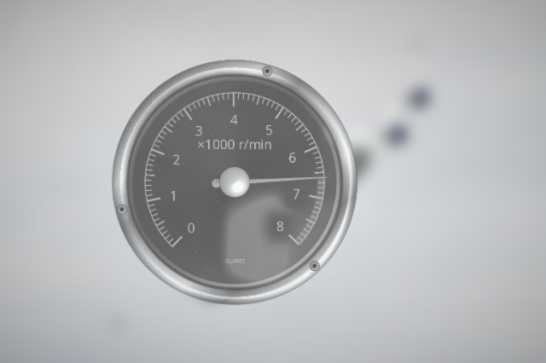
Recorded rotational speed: rpm 6600
